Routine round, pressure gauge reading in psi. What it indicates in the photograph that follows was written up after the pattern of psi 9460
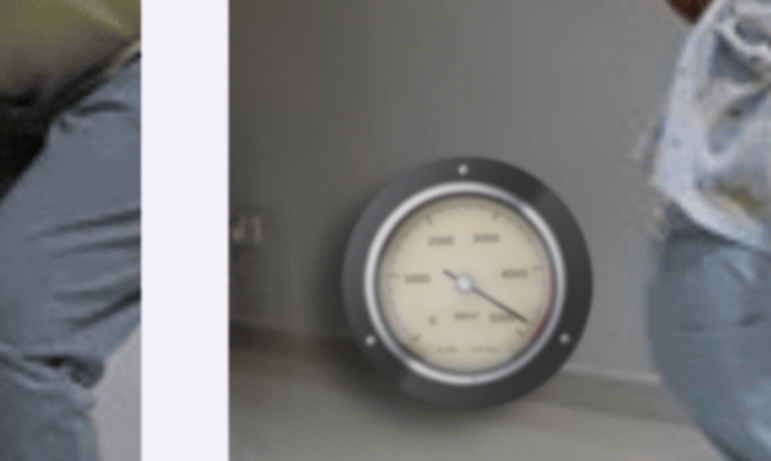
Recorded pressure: psi 4800
